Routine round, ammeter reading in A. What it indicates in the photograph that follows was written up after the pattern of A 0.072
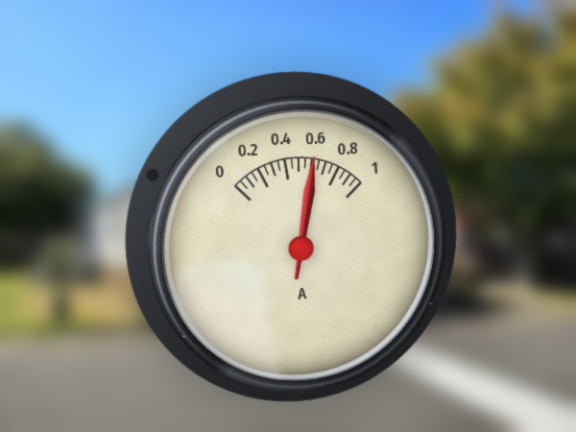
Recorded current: A 0.6
